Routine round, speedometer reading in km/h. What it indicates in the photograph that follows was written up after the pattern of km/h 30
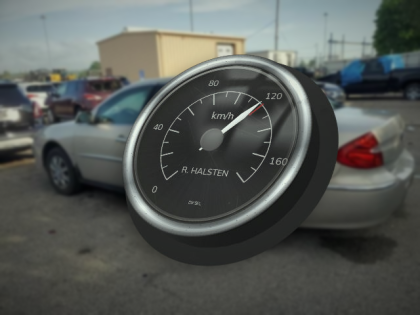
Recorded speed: km/h 120
